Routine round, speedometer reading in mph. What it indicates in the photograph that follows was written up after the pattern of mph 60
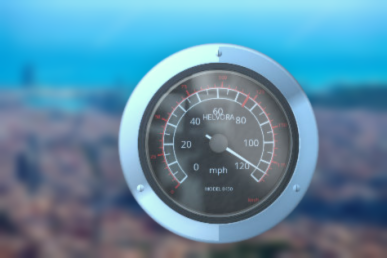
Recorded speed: mph 115
